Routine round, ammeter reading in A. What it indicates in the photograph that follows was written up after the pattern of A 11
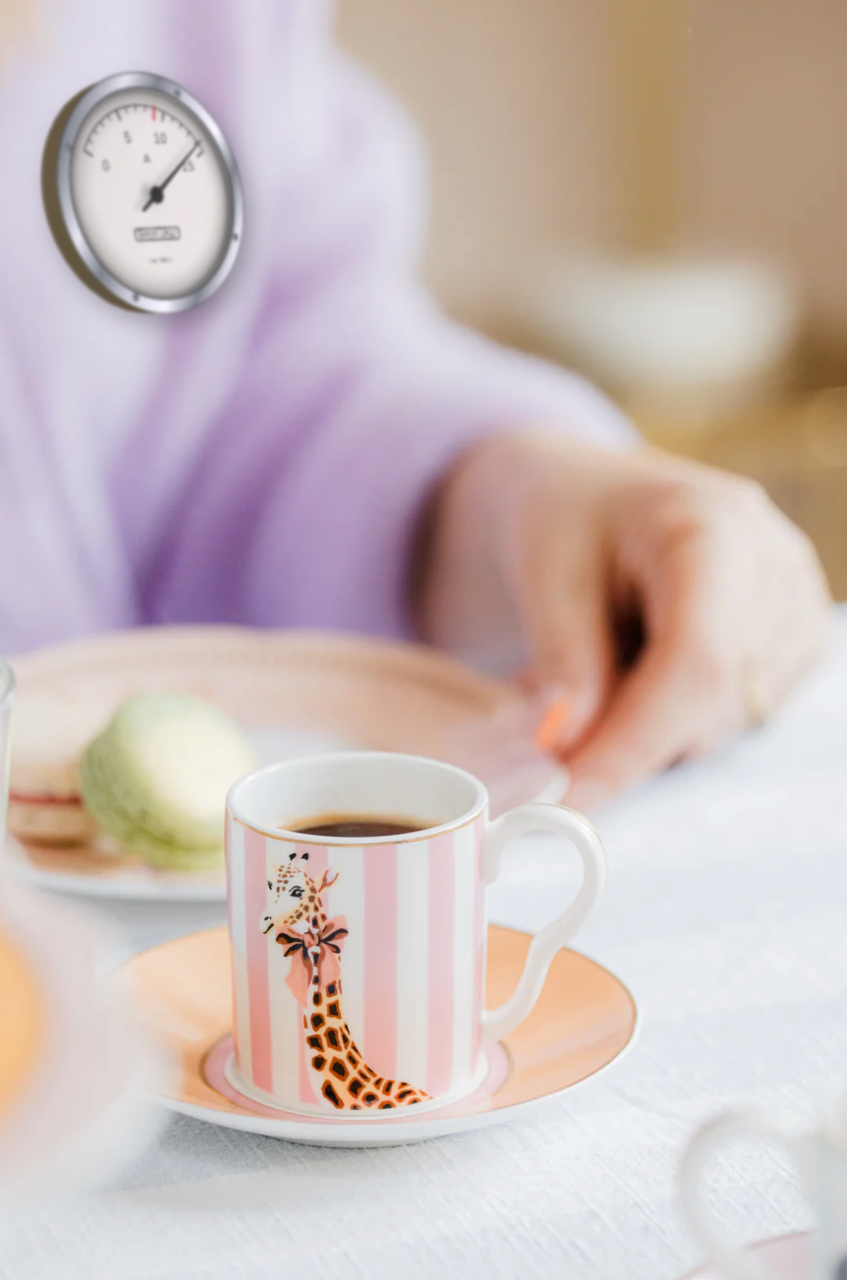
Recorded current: A 14
